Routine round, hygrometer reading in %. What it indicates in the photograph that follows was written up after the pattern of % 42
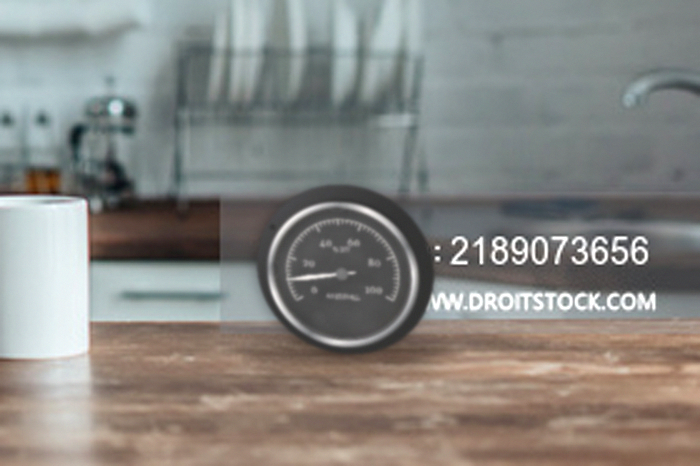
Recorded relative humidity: % 10
